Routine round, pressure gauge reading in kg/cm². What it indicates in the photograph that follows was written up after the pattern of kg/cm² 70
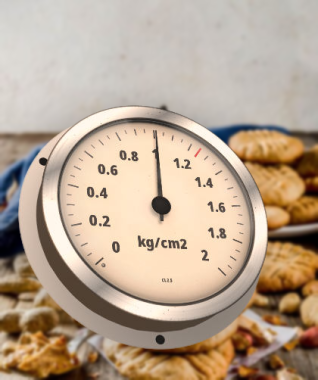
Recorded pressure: kg/cm² 1
